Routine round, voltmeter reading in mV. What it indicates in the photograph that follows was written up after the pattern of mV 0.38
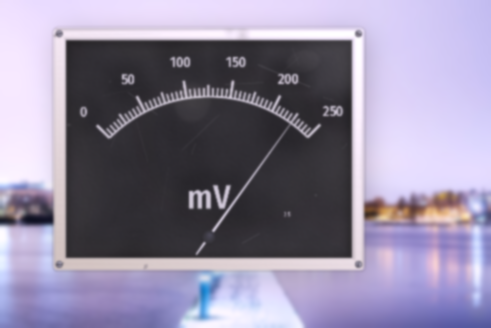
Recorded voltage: mV 225
